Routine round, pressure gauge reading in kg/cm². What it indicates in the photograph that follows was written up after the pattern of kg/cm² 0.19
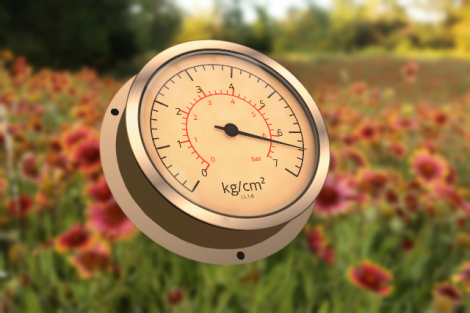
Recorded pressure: kg/cm² 6.4
